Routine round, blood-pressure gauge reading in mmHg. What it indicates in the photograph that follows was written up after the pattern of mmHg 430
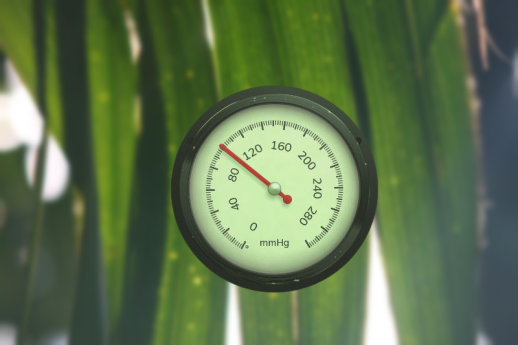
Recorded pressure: mmHg 100
